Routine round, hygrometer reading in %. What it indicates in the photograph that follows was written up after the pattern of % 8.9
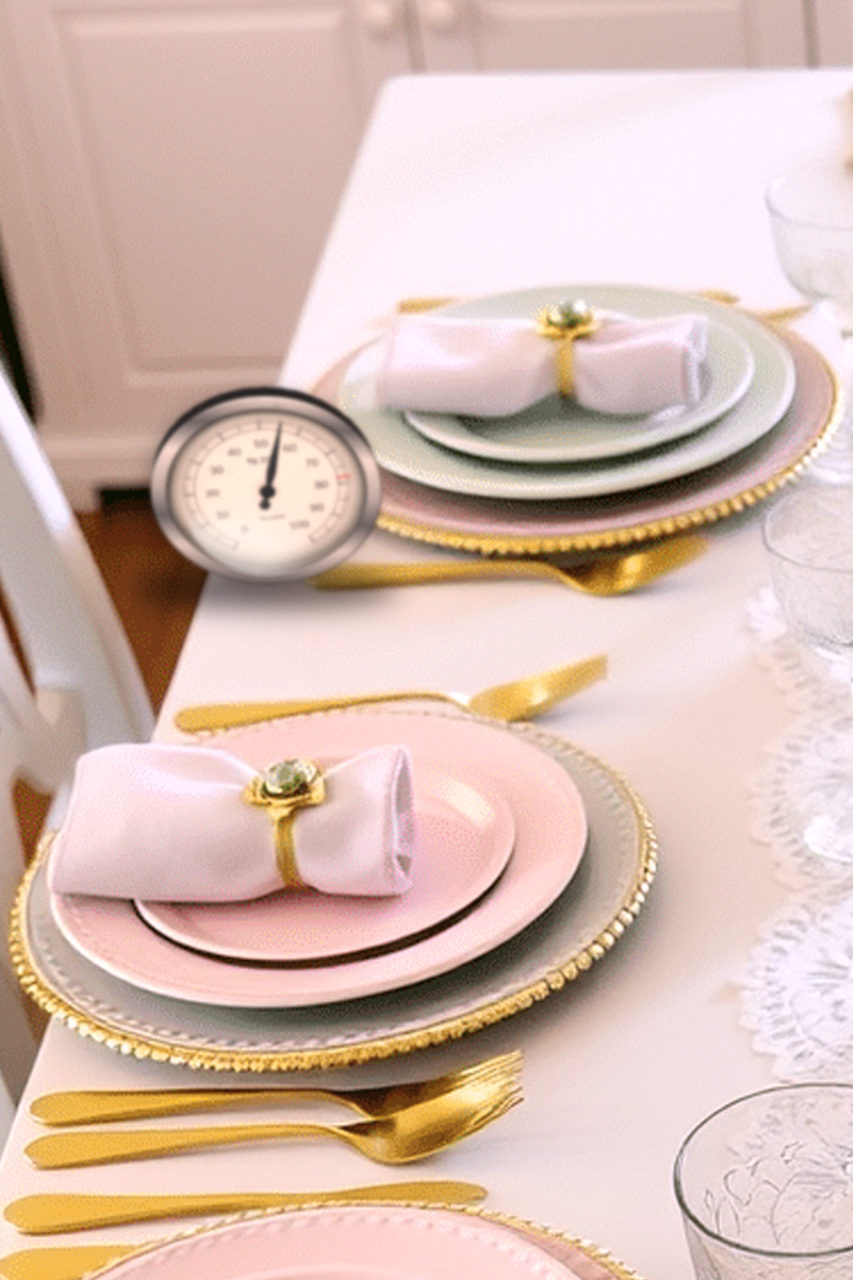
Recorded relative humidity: % 55
